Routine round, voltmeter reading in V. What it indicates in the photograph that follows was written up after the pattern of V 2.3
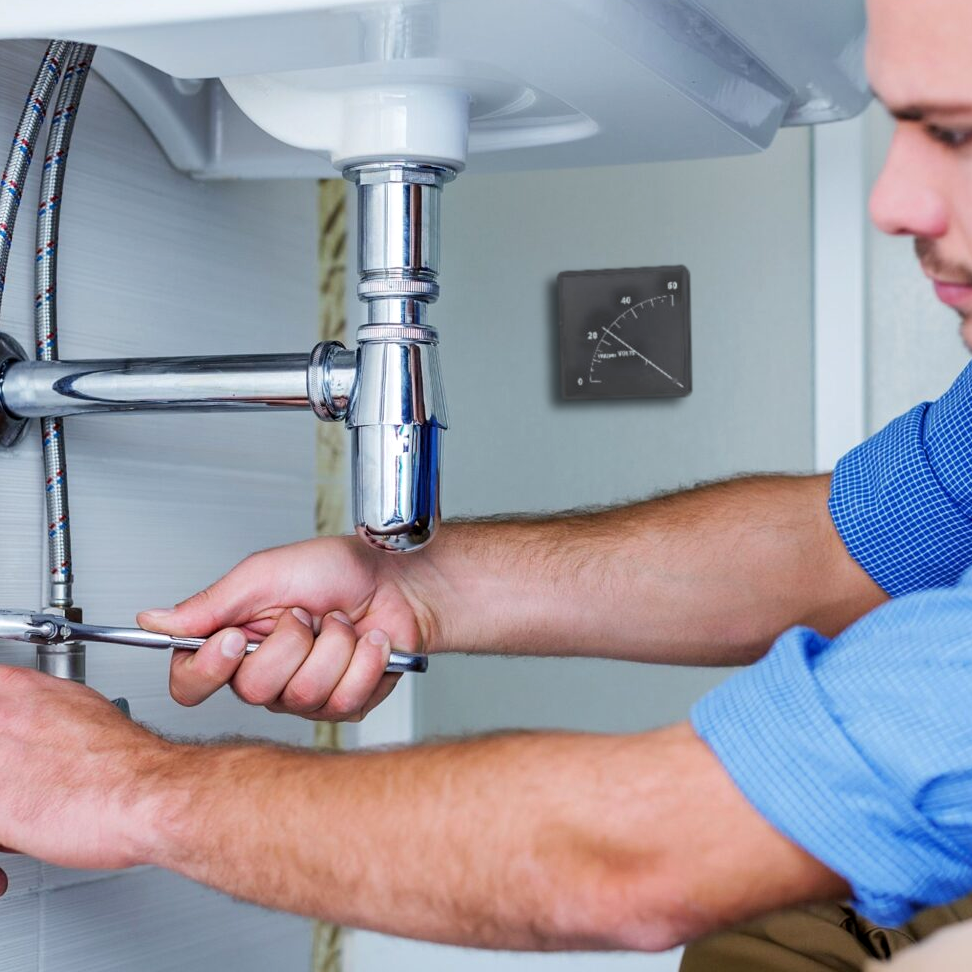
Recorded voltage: V 25
